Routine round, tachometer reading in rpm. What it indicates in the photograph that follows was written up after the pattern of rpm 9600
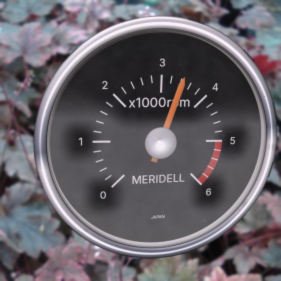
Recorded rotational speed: rpm 3400
